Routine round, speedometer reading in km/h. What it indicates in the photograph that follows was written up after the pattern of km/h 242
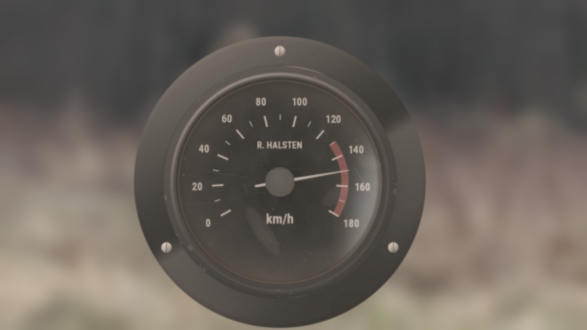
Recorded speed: km/h 150
